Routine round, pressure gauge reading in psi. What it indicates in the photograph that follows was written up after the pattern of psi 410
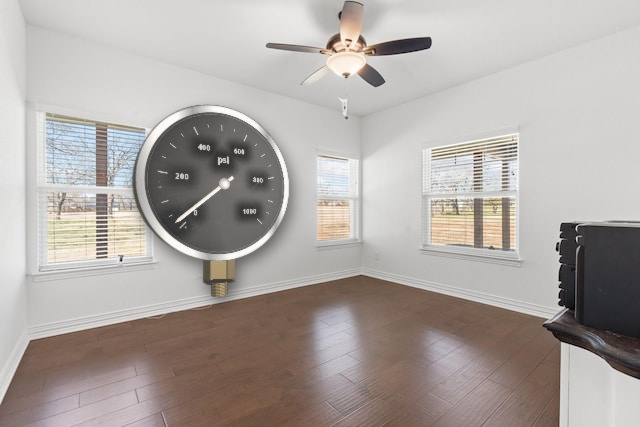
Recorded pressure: psi 25
